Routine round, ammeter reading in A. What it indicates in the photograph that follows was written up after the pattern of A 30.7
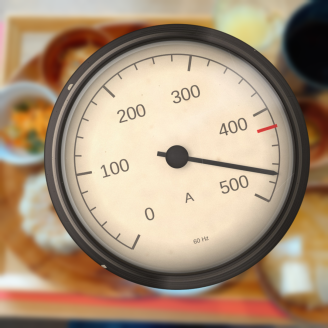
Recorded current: A 470
